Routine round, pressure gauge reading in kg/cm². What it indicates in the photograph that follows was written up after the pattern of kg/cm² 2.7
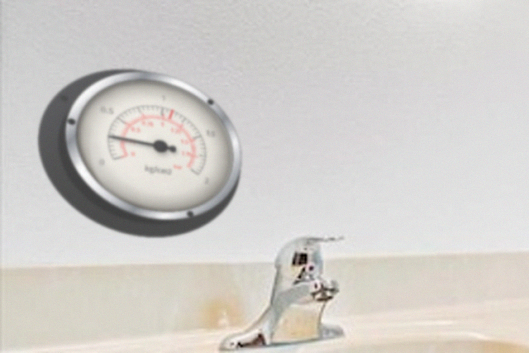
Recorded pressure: kg/cm² 0.25
